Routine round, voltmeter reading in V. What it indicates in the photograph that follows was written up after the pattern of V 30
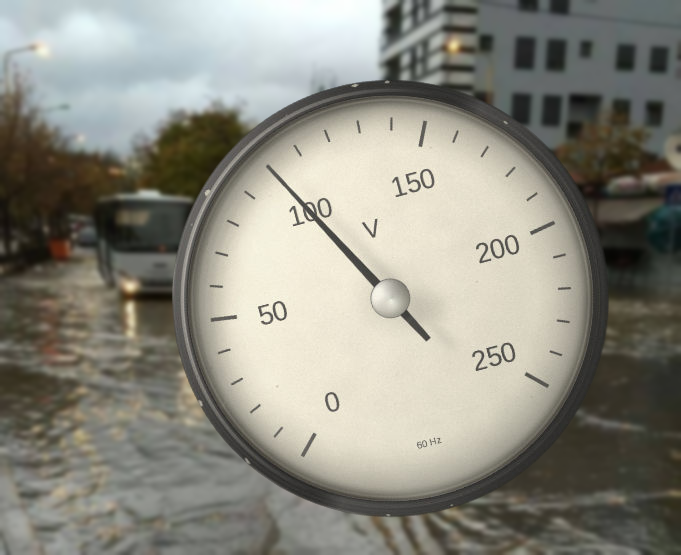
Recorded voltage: V 100
